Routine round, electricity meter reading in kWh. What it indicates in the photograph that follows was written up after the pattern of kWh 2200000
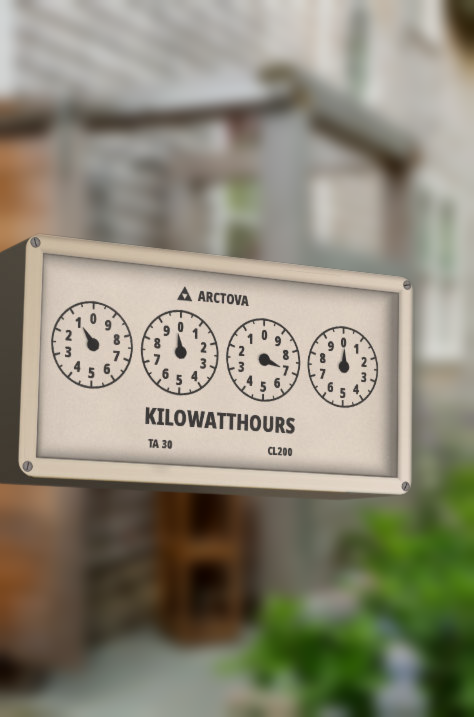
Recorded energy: kWh 970
